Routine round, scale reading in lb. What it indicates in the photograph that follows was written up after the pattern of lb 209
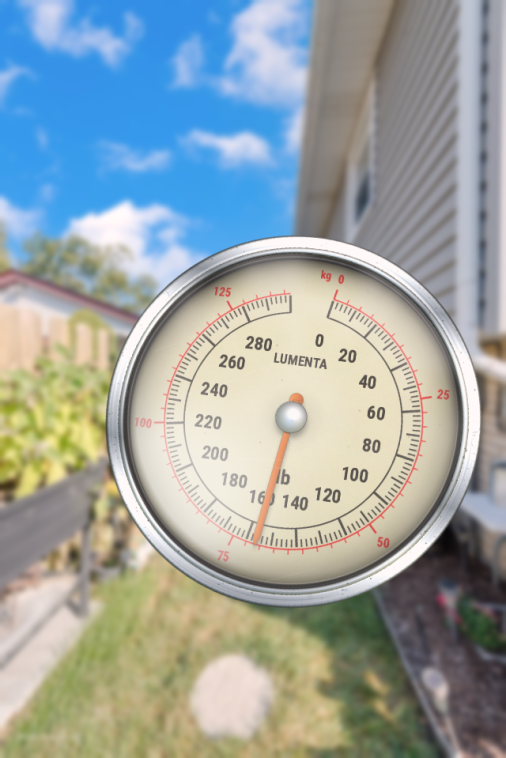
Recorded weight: lb 156
